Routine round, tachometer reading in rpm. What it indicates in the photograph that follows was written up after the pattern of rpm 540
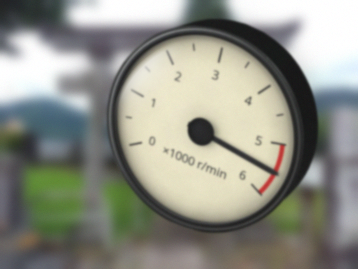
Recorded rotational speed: rpm 5500
